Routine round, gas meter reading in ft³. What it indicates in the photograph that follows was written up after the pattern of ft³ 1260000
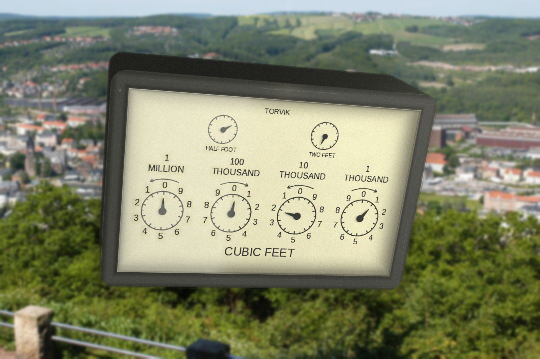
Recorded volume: ft³ 2100
